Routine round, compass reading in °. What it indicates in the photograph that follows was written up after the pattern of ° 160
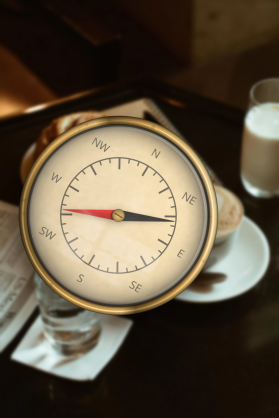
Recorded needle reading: ° 245
